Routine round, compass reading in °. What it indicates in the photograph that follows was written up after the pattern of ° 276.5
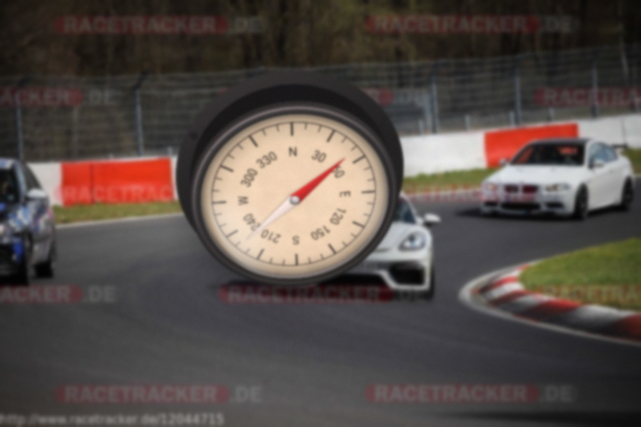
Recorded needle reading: ° 50
